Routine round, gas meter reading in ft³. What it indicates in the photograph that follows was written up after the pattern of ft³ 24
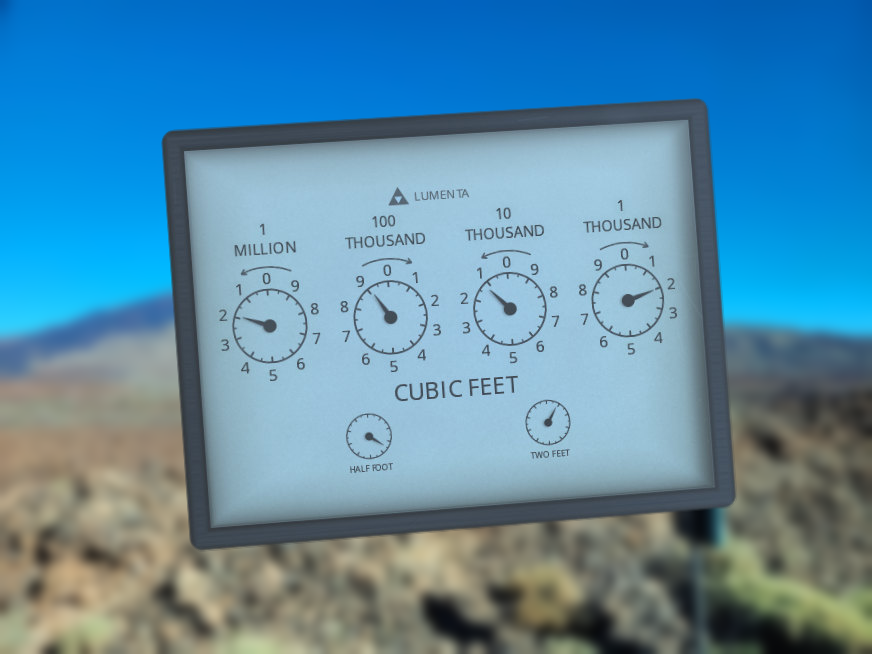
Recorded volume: ft³ 191200
